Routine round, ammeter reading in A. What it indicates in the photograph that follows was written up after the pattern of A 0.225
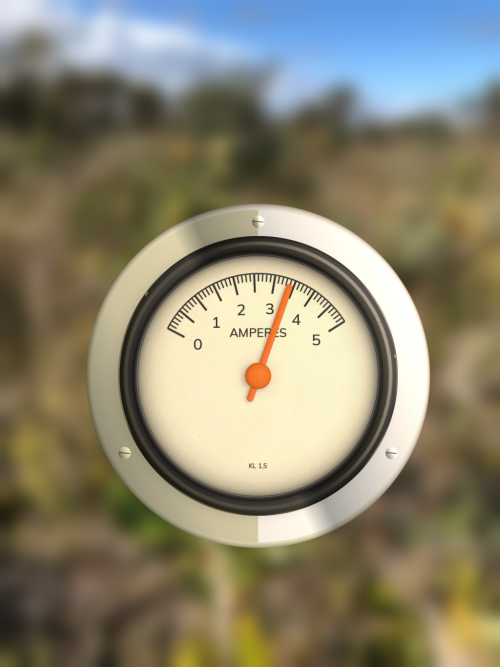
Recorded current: A 3.4
